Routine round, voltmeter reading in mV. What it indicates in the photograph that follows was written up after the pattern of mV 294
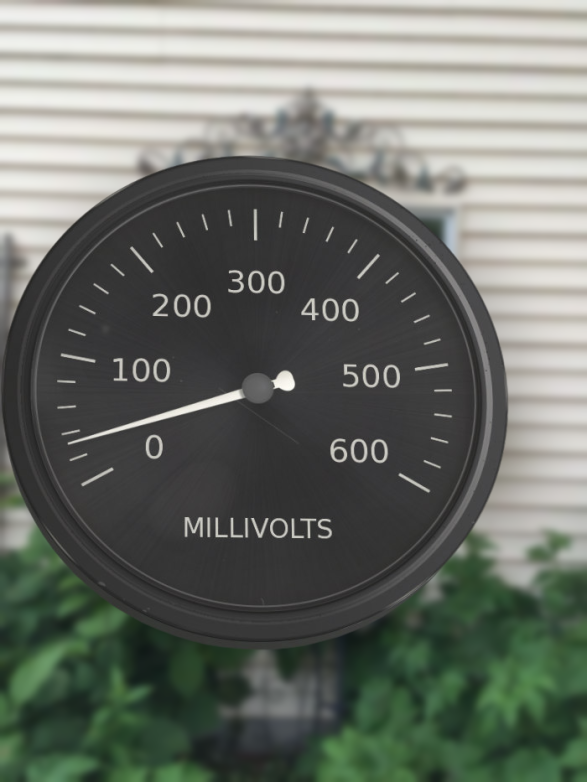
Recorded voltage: mV 30
